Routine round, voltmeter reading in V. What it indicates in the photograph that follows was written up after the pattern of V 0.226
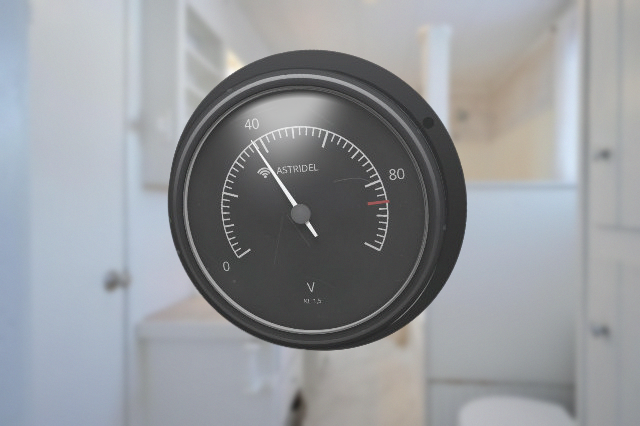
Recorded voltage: V 38
